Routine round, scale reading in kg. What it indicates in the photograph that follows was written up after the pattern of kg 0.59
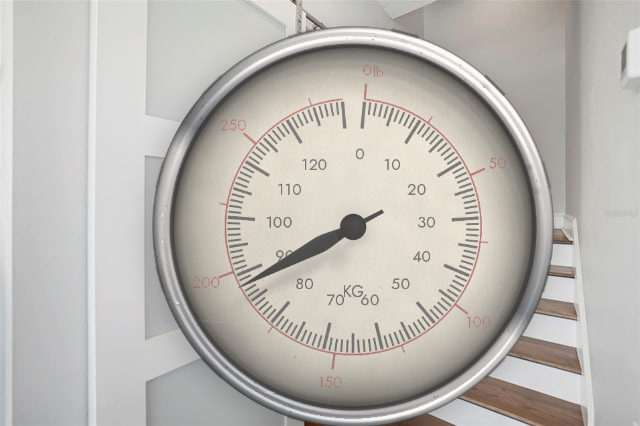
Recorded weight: kg 88
